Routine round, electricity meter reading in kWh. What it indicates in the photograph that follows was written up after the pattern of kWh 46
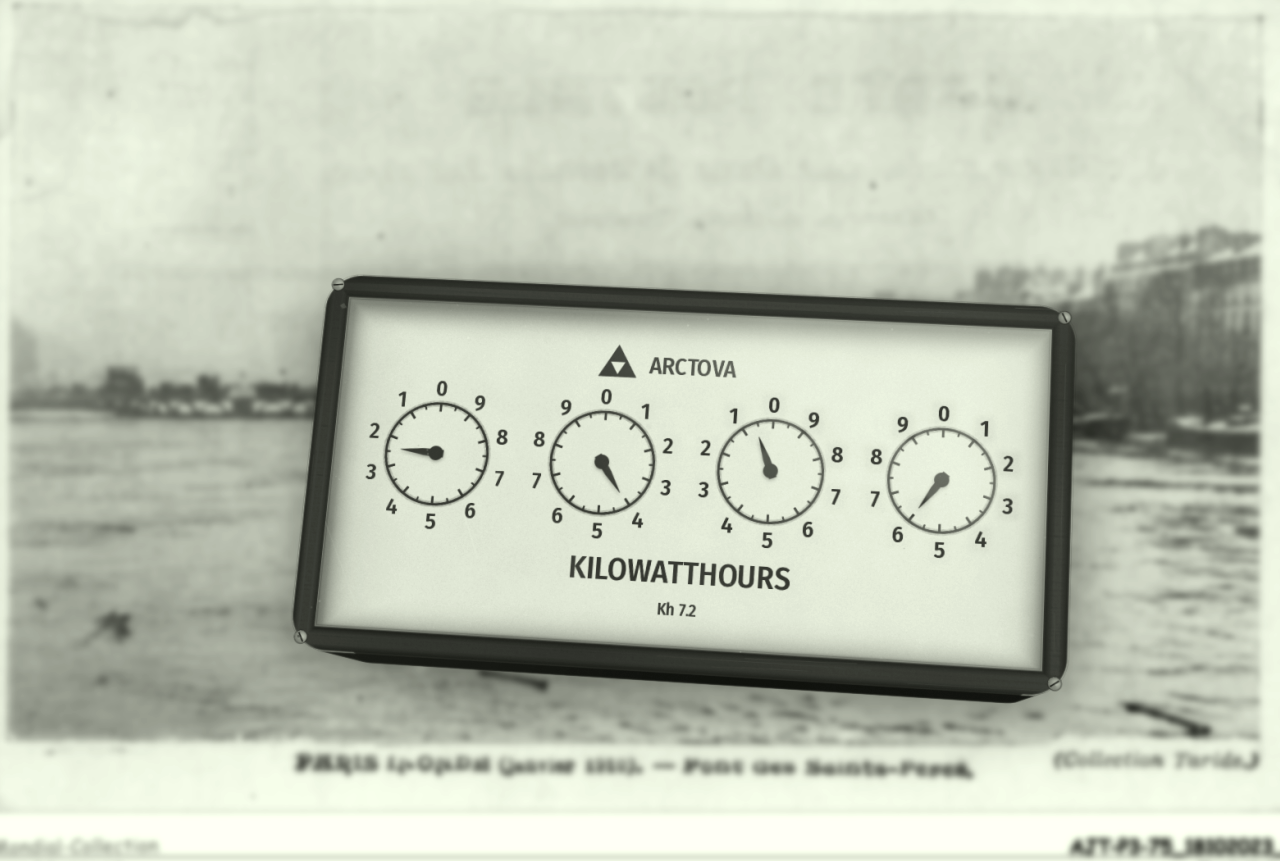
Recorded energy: kWh 2406
